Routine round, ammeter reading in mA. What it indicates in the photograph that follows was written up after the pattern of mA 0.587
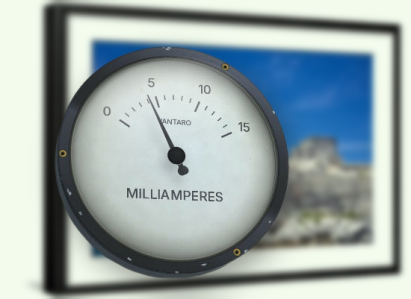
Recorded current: mA 4
